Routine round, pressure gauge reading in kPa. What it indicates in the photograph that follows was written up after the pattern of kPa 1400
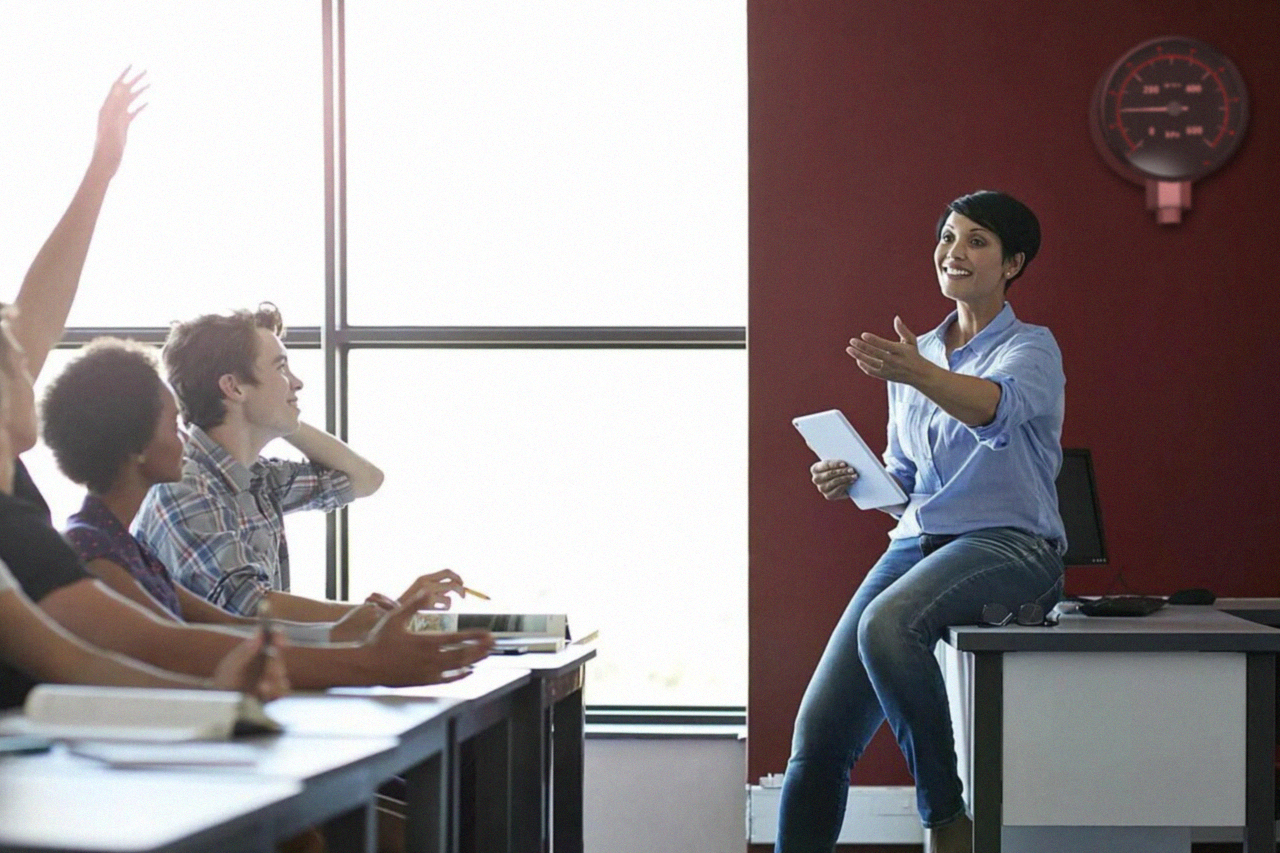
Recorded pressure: kPa 100
